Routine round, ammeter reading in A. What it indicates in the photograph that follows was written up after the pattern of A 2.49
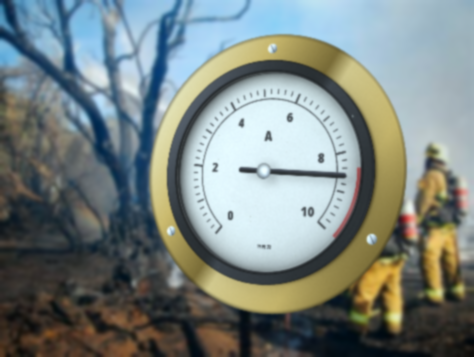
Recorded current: A 8.6
